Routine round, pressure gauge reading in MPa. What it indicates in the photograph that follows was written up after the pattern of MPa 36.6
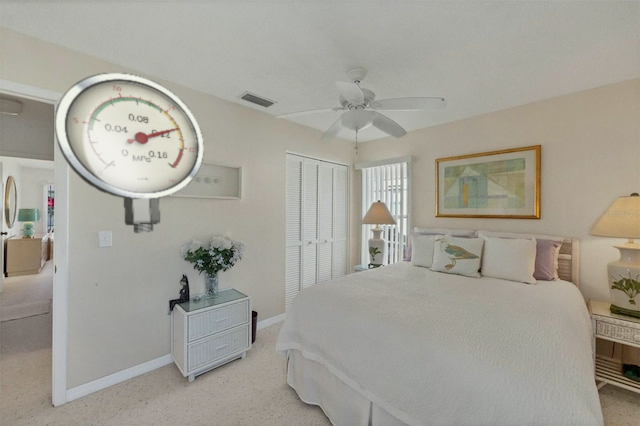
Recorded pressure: MPa 0.12
